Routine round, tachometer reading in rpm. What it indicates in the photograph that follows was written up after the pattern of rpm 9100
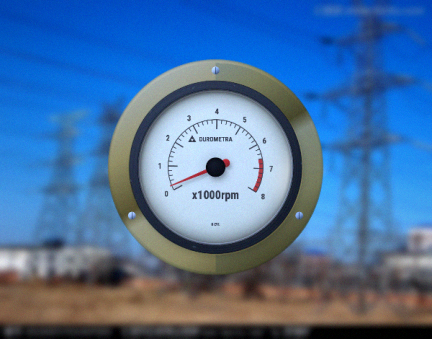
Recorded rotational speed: rpm 200
